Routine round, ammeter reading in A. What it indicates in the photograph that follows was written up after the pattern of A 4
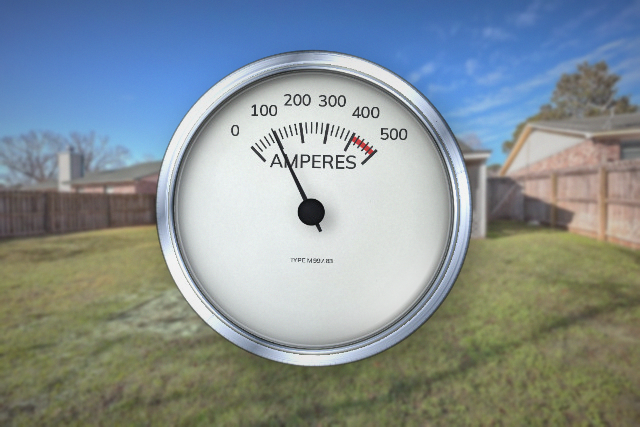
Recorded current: A 100
